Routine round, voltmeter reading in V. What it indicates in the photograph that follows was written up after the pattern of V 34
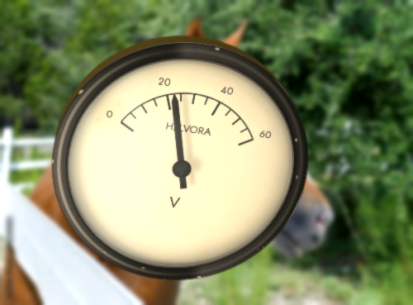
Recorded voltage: V 22.5
